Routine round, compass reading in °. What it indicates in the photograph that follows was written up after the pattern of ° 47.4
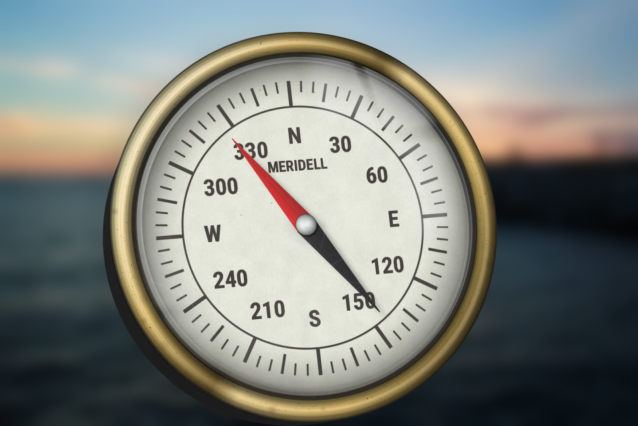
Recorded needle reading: ° 325
